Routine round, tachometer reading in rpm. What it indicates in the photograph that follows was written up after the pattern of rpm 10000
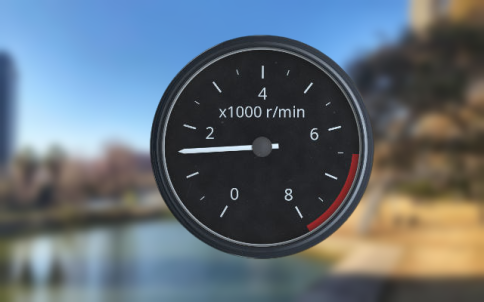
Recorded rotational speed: rpm 1500
